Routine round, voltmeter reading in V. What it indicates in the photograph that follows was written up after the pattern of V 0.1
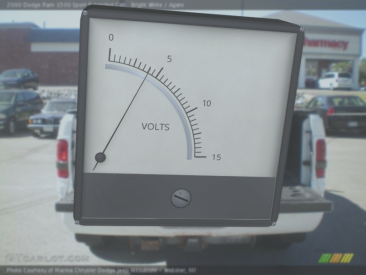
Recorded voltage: V 4
